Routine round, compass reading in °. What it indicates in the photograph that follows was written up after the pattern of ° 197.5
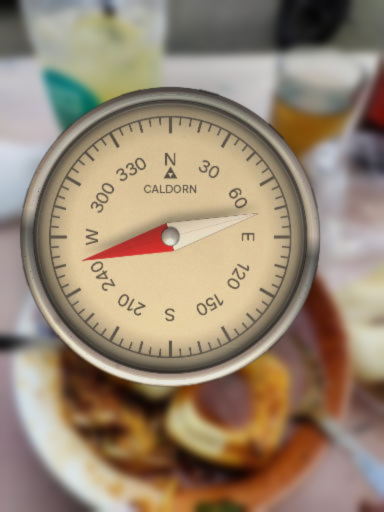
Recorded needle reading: ° 255
